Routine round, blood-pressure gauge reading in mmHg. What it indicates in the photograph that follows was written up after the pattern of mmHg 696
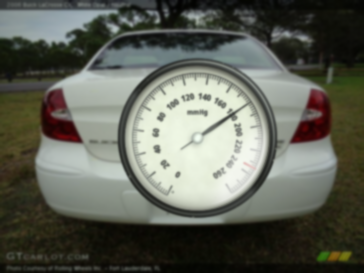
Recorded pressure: mmHg 180
